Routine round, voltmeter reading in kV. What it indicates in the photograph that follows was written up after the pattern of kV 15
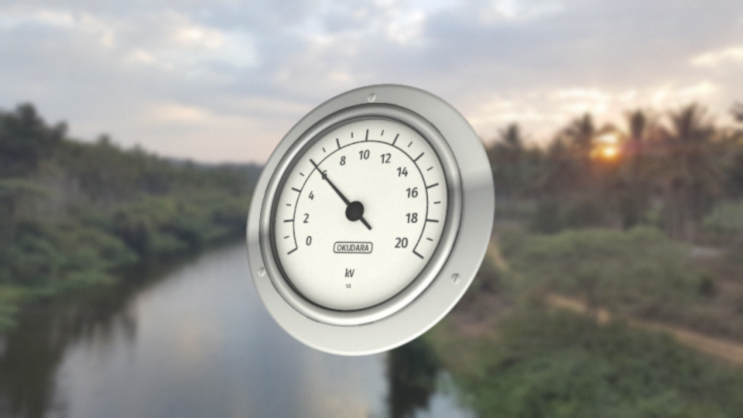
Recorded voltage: kV 6
